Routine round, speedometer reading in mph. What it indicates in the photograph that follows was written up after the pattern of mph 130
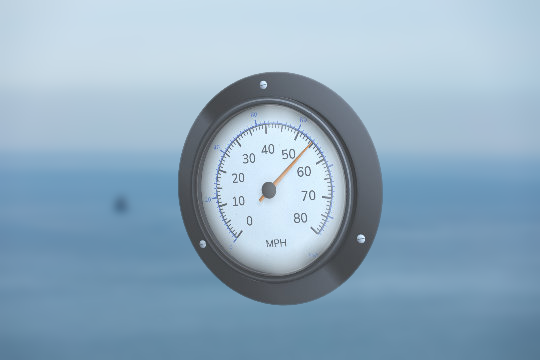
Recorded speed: mph 55
